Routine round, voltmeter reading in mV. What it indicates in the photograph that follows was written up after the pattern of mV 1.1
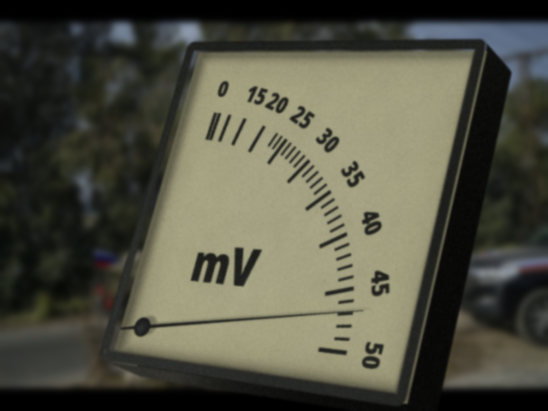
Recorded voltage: mV 47
